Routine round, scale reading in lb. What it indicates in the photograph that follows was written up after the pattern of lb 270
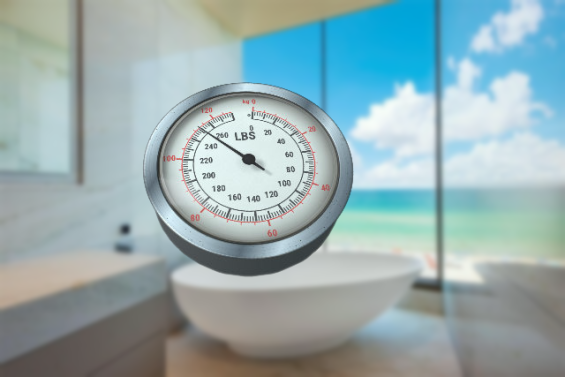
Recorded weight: lb 250
